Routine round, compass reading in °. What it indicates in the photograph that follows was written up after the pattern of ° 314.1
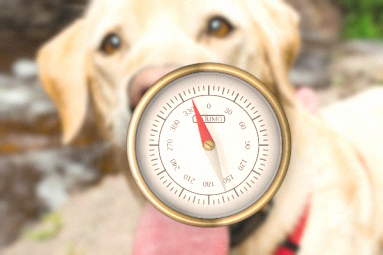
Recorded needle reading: ° 340
